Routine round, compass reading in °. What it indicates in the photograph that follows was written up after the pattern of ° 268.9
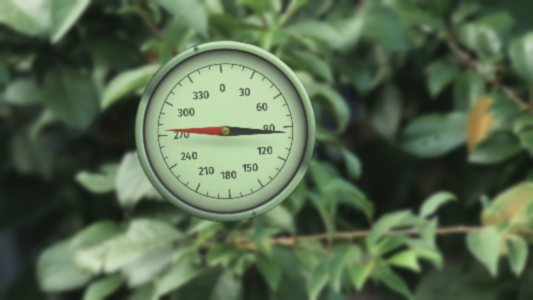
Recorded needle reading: ° 275
